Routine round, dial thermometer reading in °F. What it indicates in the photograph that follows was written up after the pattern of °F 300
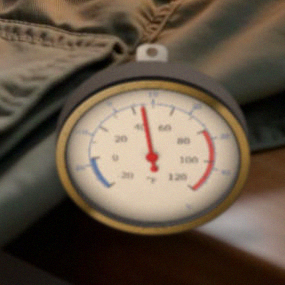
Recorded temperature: °F 45
